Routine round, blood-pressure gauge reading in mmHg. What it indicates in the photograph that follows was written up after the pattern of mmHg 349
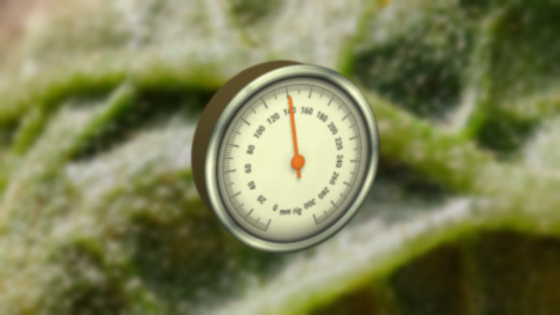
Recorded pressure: mmHg 140
